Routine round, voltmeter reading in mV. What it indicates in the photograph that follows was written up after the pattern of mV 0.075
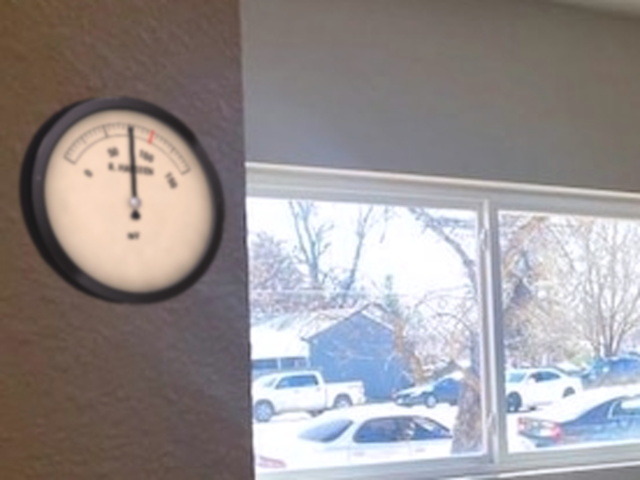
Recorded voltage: mV 75
